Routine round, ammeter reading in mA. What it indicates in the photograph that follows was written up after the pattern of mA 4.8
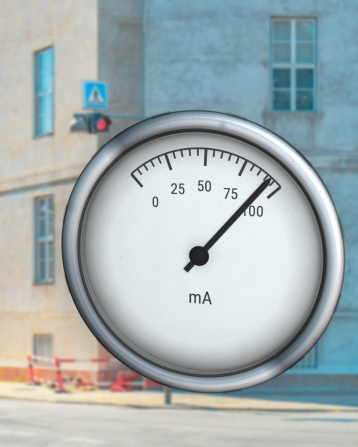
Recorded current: mA 92.5
